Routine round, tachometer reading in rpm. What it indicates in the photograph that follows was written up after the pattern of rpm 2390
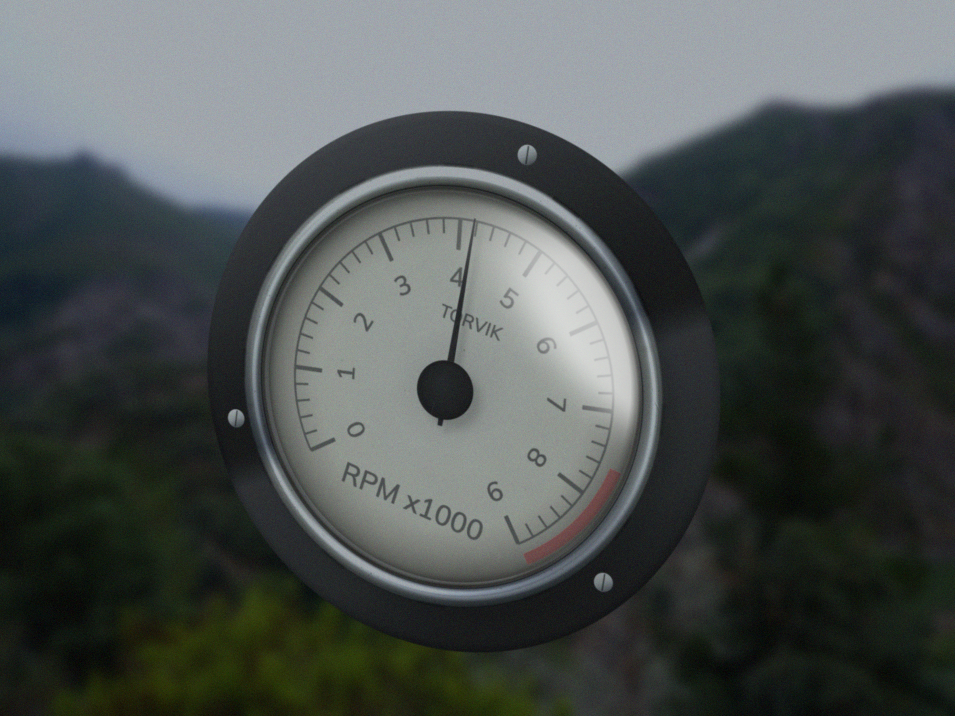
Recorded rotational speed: rpm 4200
